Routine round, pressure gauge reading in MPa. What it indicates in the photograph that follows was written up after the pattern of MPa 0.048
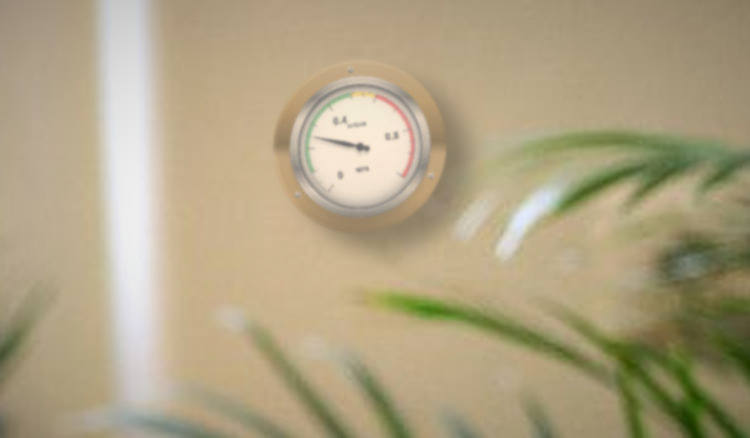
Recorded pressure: MPa 0.25
